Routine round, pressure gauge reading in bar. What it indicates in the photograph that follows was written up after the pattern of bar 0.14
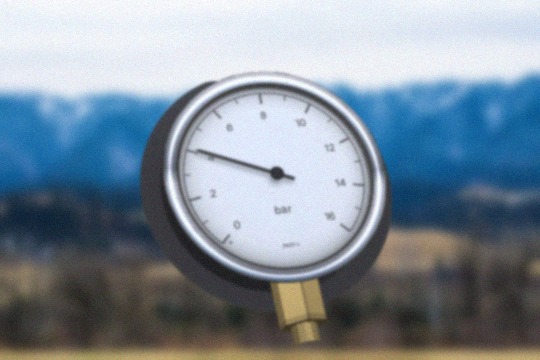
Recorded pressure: bar 4
